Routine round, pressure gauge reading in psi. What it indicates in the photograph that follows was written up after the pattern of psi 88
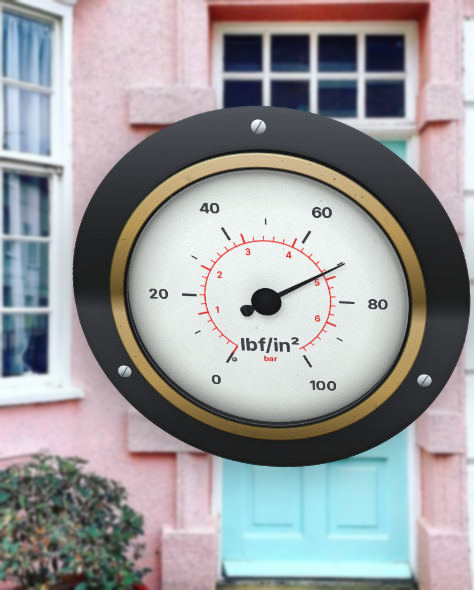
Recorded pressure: psi 70
